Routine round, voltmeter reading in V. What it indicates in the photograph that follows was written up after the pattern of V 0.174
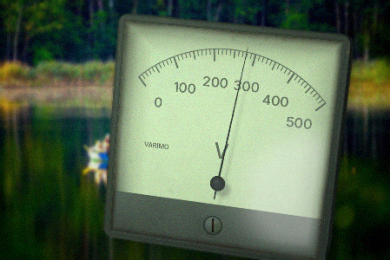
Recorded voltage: V 280
